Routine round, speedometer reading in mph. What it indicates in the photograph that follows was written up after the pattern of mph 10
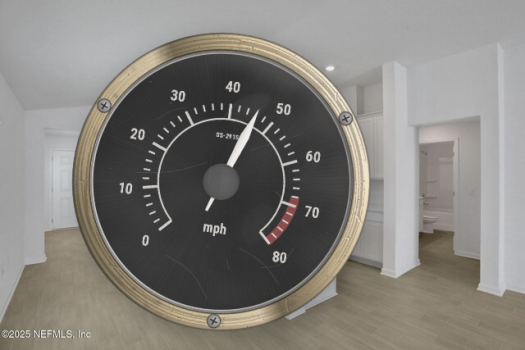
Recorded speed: mph 46
